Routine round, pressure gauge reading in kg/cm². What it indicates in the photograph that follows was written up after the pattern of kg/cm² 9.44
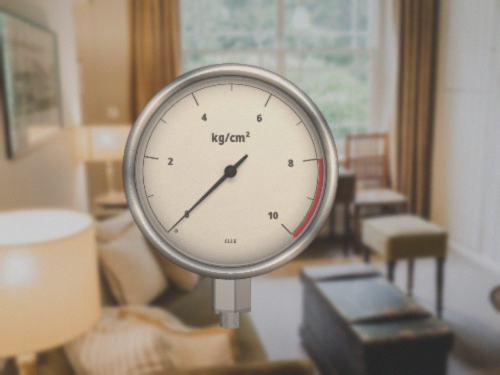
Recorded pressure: kg/cm² 0
